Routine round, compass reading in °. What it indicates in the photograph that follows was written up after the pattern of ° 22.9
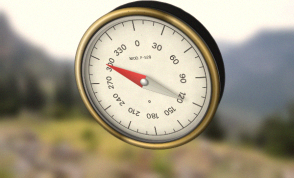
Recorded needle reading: ° 300
